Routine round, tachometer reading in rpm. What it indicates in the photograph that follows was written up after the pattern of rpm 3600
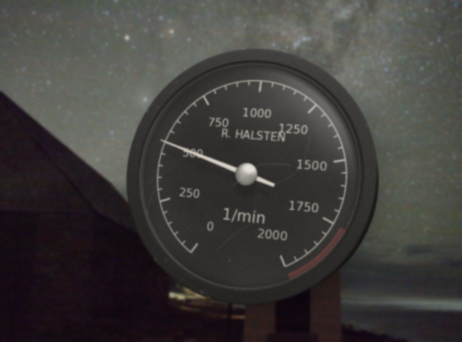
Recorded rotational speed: rpm 500
